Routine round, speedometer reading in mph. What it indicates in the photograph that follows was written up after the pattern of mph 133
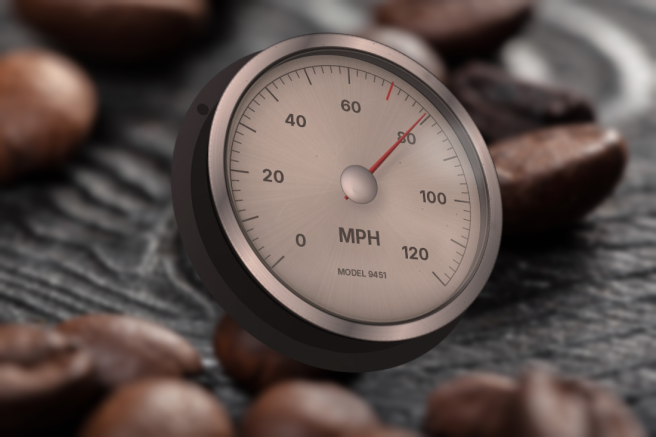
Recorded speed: mph 79
